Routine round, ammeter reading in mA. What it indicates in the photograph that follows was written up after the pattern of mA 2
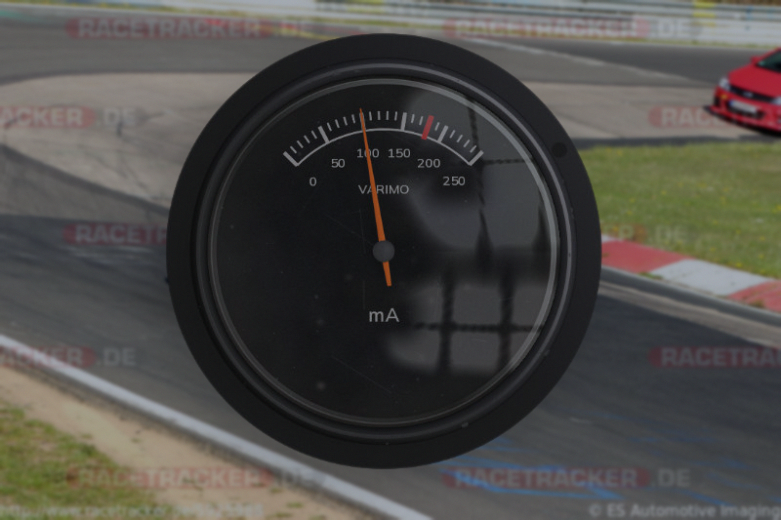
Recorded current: mA 100
